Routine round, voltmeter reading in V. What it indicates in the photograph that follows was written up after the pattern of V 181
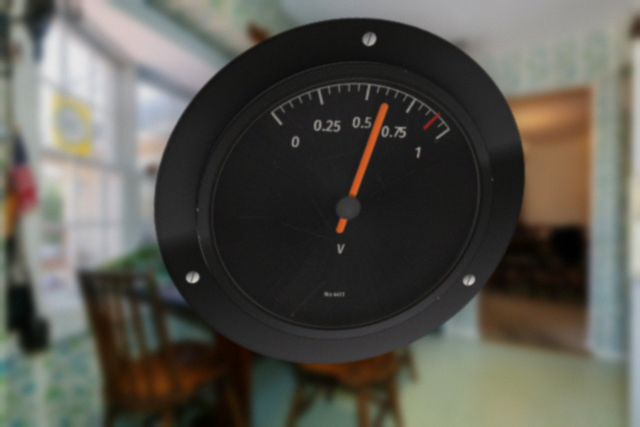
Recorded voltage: V 0.6
